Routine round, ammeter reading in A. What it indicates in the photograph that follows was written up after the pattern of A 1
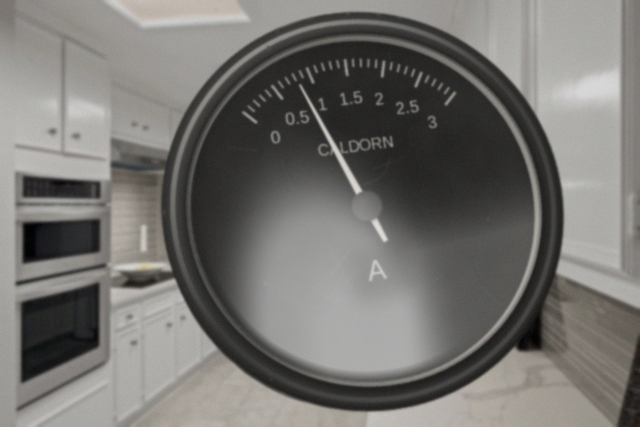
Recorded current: A 0.8
